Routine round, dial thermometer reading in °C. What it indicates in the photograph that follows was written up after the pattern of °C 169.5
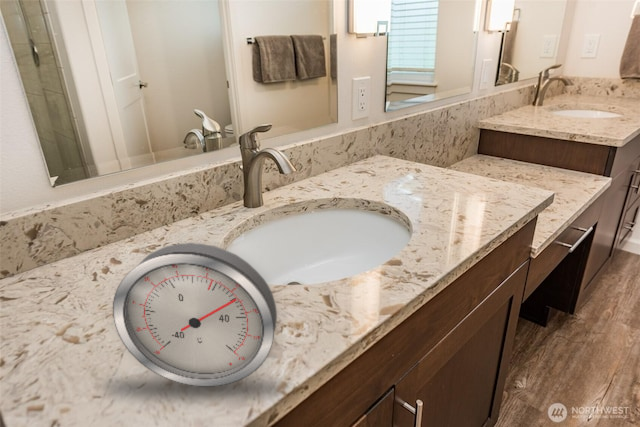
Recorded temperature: °C 30
